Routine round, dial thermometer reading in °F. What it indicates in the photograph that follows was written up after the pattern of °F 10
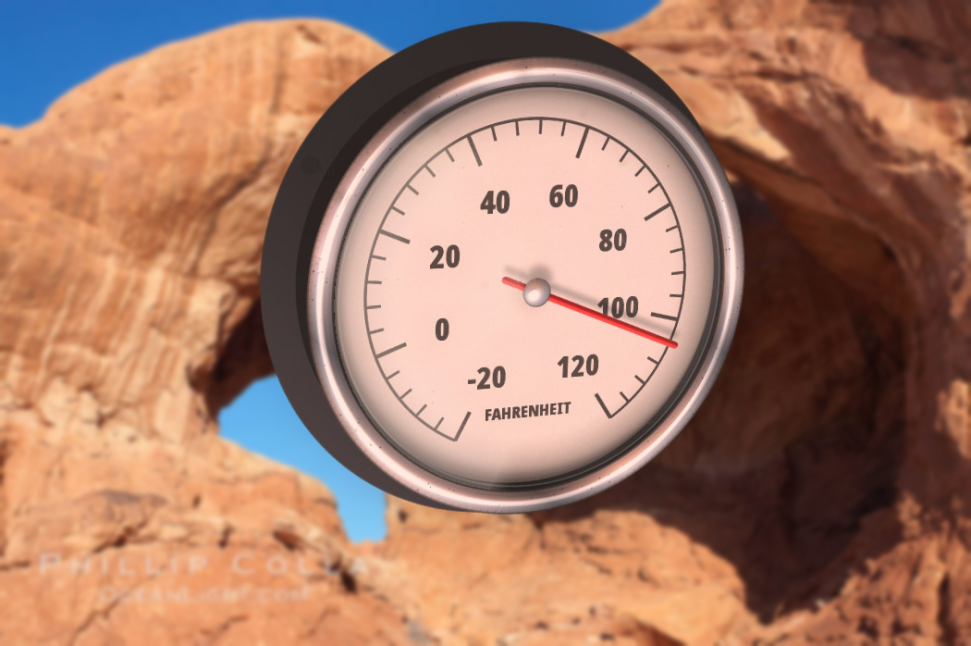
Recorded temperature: °F 104
